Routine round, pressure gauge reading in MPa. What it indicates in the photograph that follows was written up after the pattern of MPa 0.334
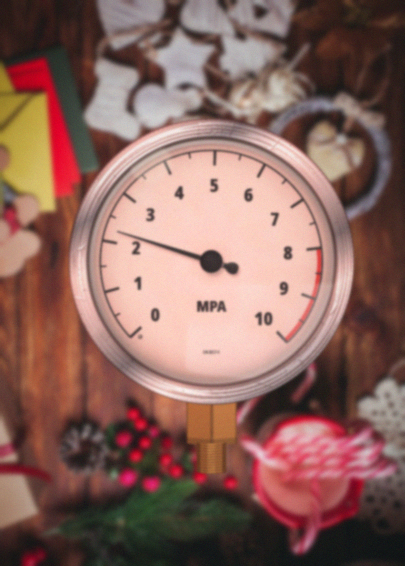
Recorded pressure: MPa 2.25
